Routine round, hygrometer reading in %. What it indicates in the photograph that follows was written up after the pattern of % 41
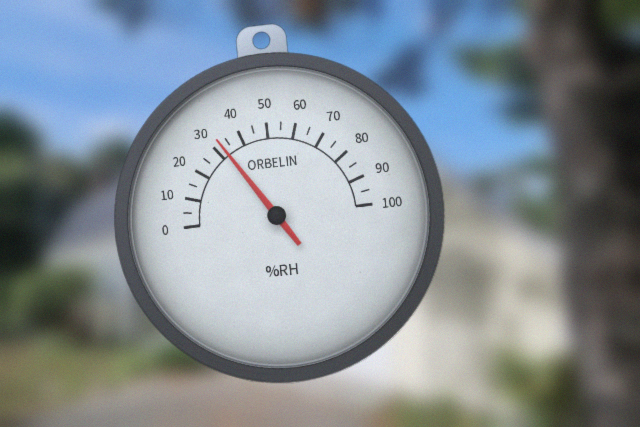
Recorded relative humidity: % 32.5
